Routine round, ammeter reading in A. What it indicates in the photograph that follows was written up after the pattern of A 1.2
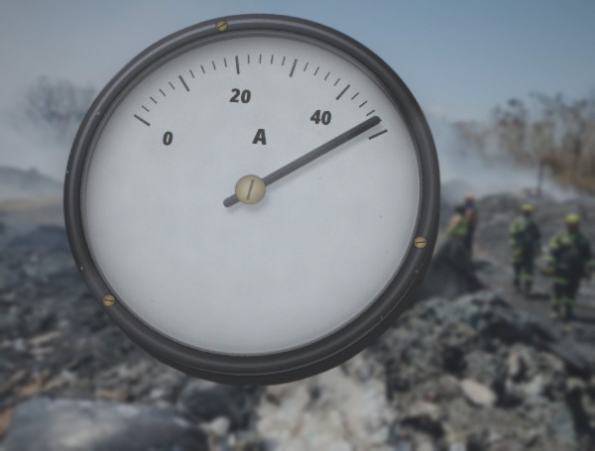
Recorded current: A 48
